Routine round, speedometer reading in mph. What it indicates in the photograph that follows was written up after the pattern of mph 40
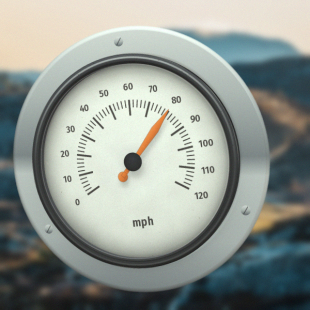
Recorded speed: mph 80
